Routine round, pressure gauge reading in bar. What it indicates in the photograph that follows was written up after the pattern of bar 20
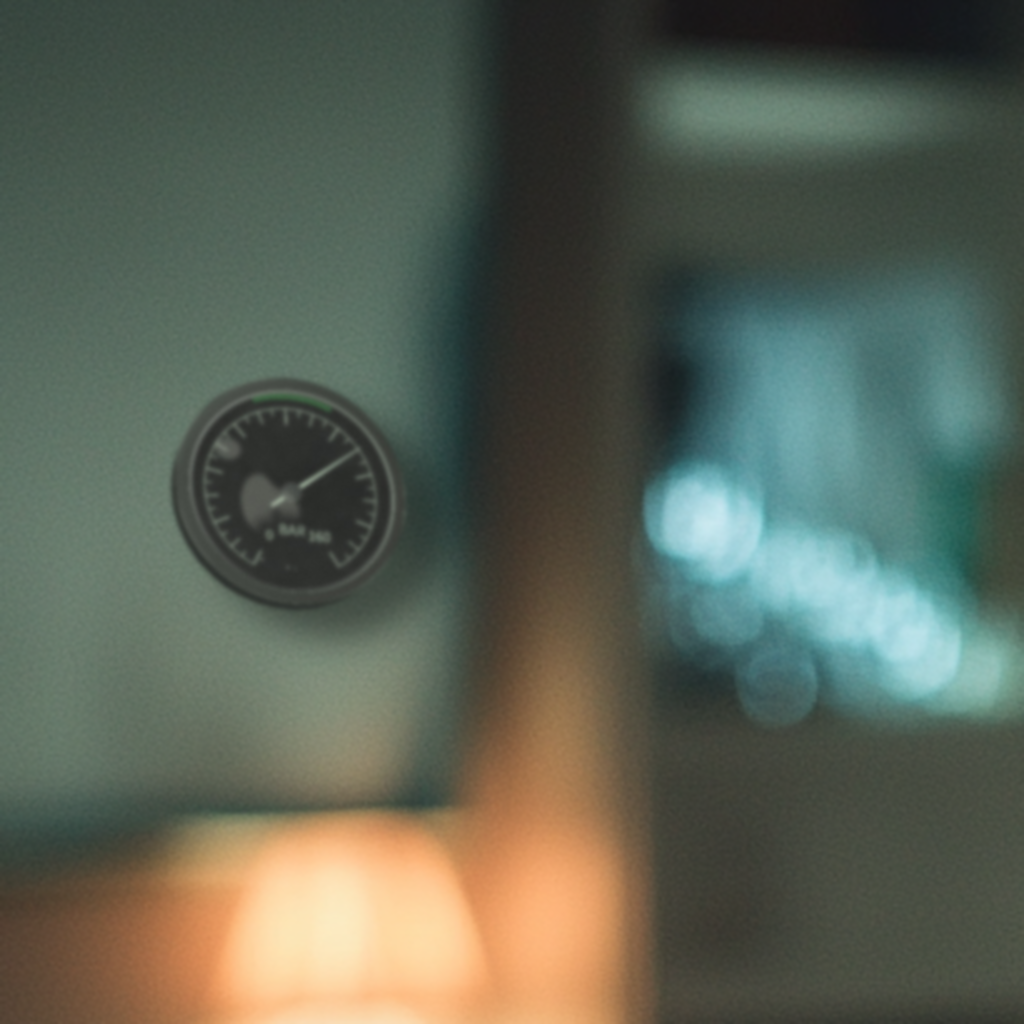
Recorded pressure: bar 110
